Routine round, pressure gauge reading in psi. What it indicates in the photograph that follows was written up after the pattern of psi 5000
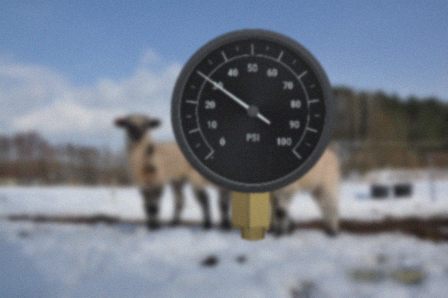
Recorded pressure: psi 30
